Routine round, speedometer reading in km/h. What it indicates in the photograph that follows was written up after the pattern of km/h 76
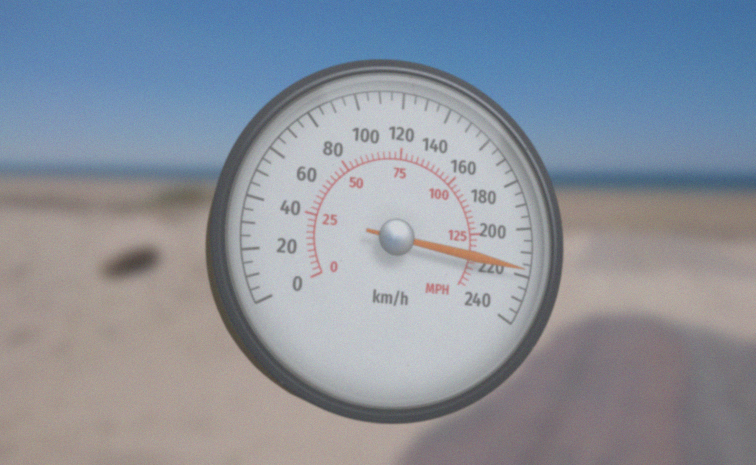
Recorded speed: km/h 217.5
